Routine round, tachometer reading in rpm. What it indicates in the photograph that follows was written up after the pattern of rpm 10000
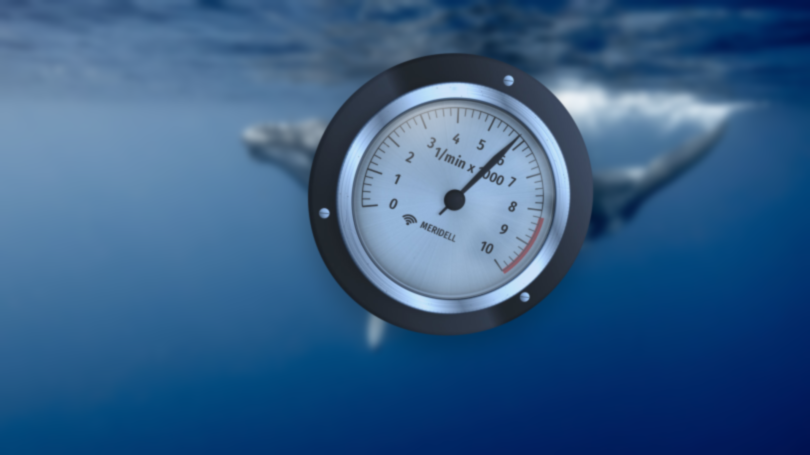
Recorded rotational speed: rpm 5800
